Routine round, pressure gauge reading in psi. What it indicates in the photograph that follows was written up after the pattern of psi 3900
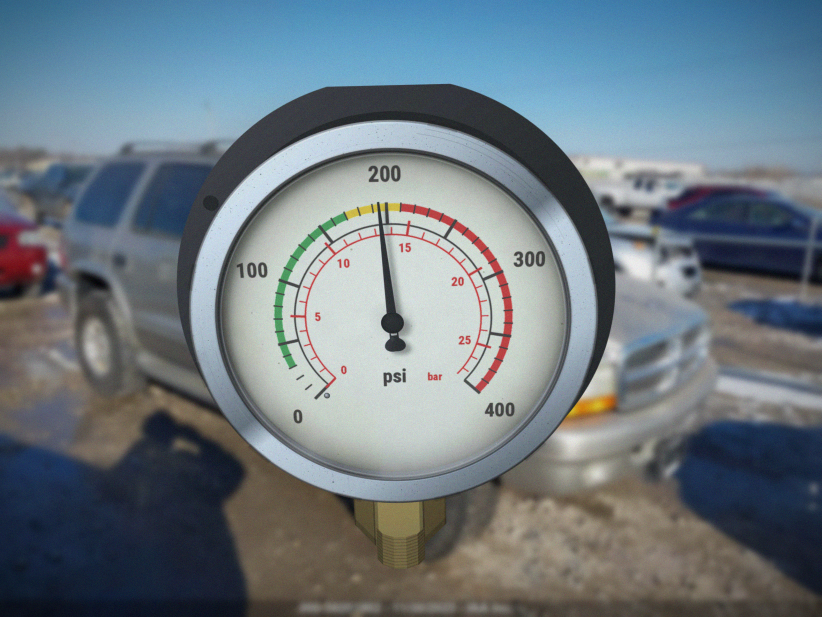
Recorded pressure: psi 195
